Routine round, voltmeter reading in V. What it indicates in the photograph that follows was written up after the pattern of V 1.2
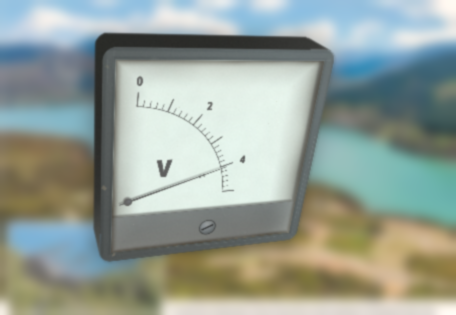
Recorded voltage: V 4
